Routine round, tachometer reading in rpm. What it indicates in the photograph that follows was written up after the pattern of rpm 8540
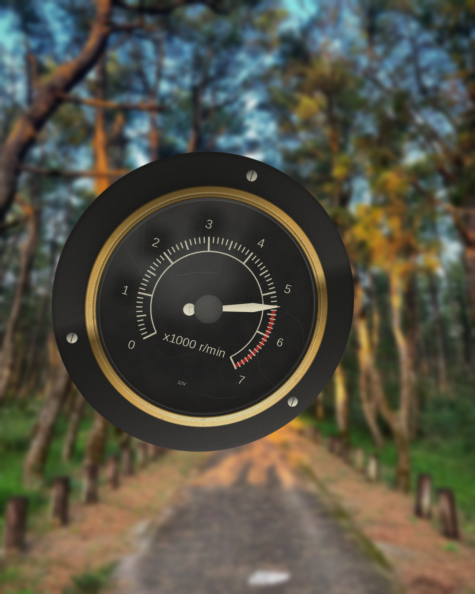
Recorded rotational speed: rpm 5300
